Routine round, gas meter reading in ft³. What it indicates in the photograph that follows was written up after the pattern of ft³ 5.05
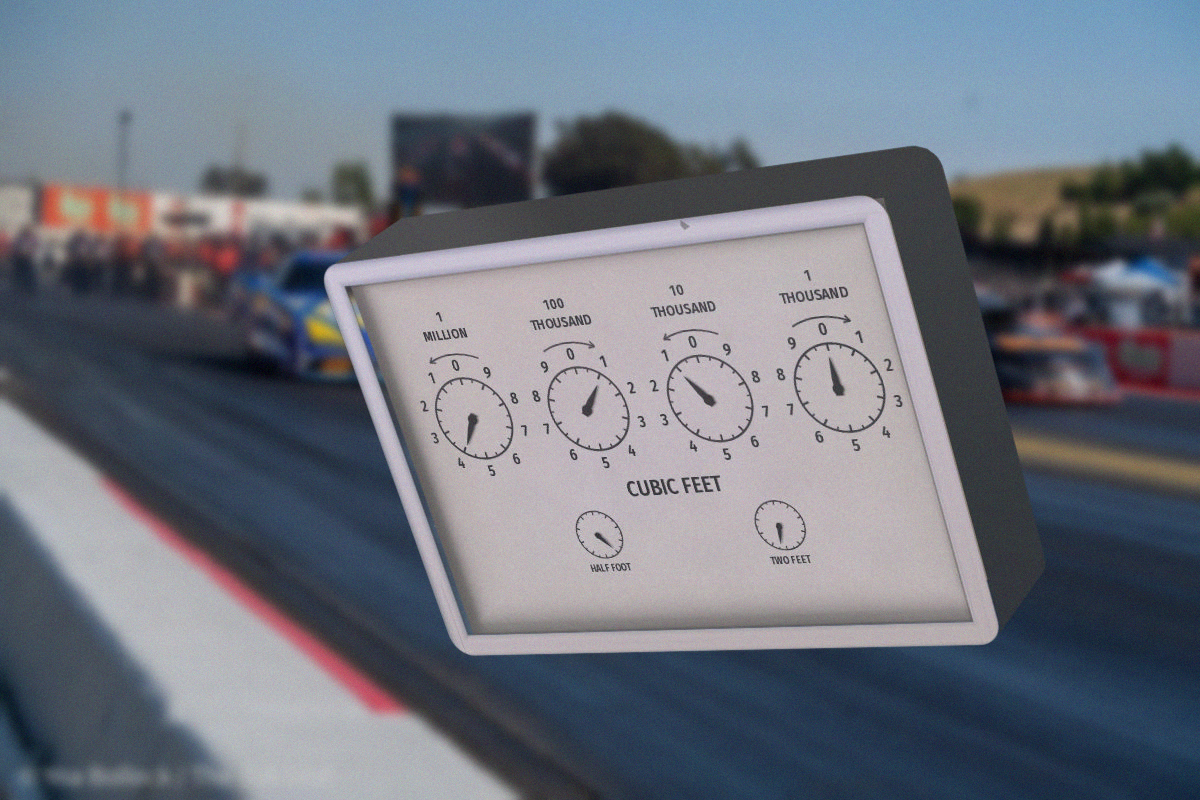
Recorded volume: ft³ 411000
